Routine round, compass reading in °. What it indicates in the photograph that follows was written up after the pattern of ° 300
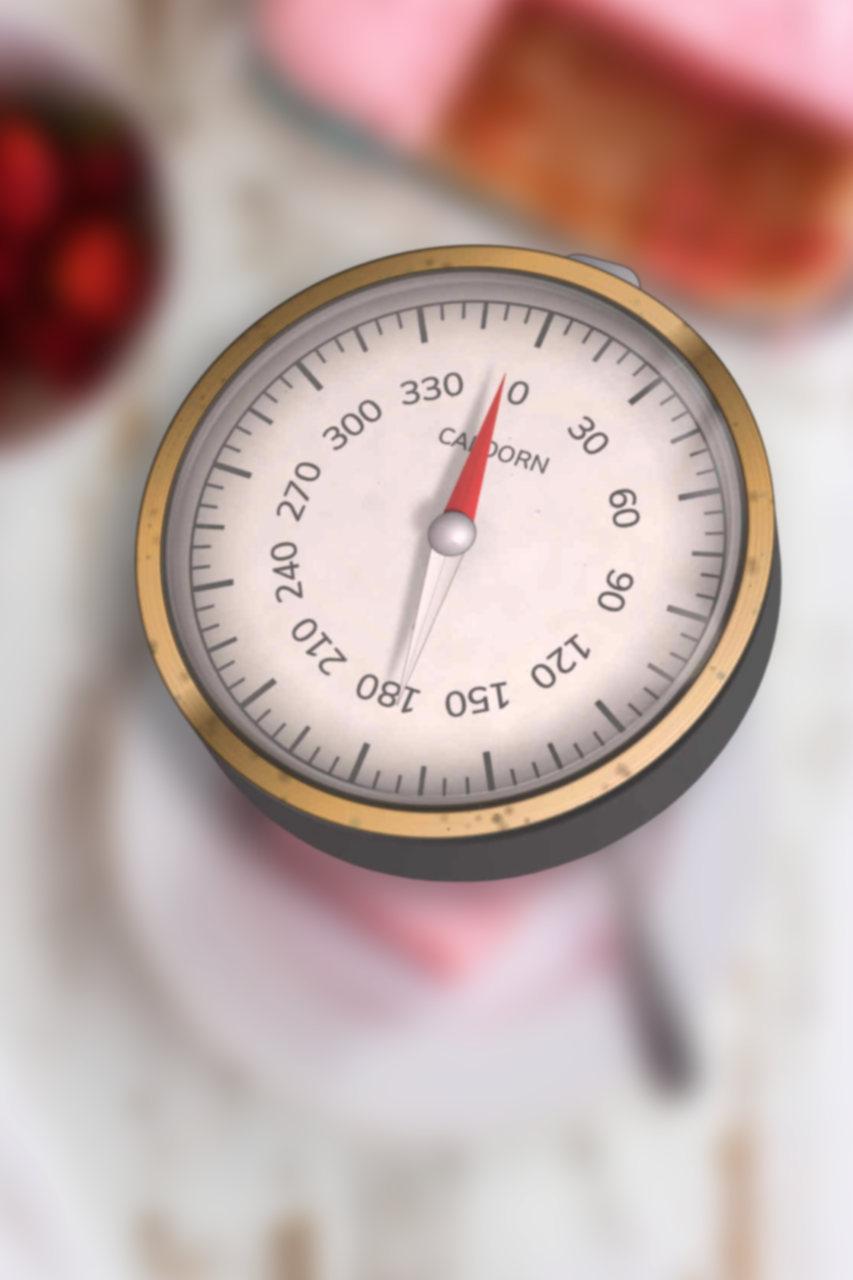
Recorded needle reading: ° 355
